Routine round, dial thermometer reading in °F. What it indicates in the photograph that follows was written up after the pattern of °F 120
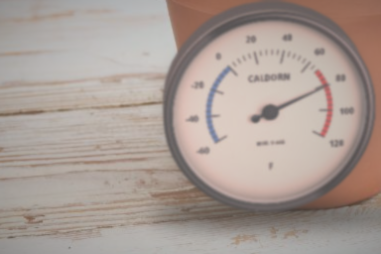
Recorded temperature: °F 80
